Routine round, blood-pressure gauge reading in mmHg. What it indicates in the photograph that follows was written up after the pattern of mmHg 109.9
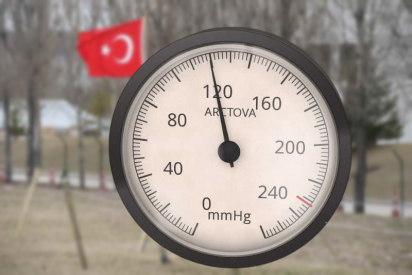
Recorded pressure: mmHg 120
